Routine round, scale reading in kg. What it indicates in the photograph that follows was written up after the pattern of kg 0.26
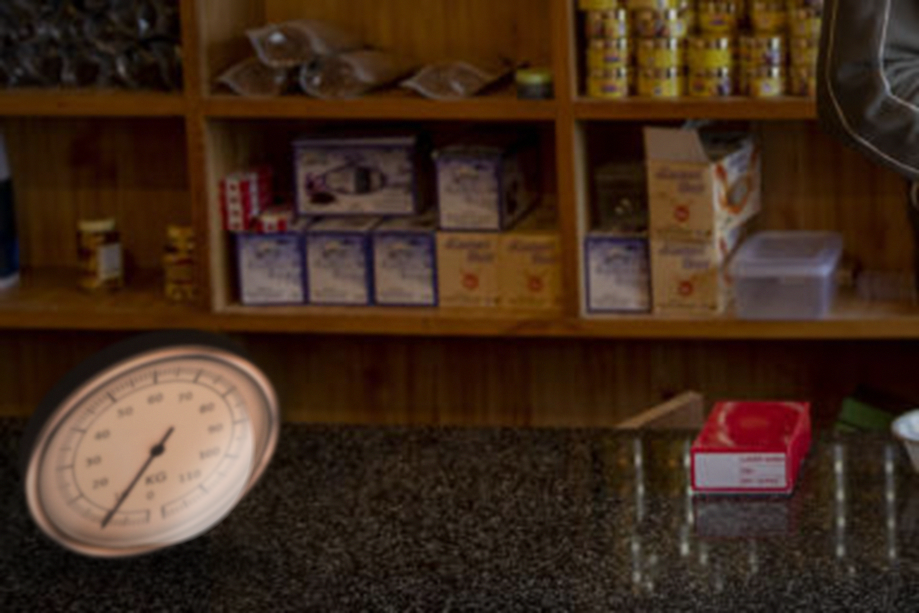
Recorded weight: kg 10
